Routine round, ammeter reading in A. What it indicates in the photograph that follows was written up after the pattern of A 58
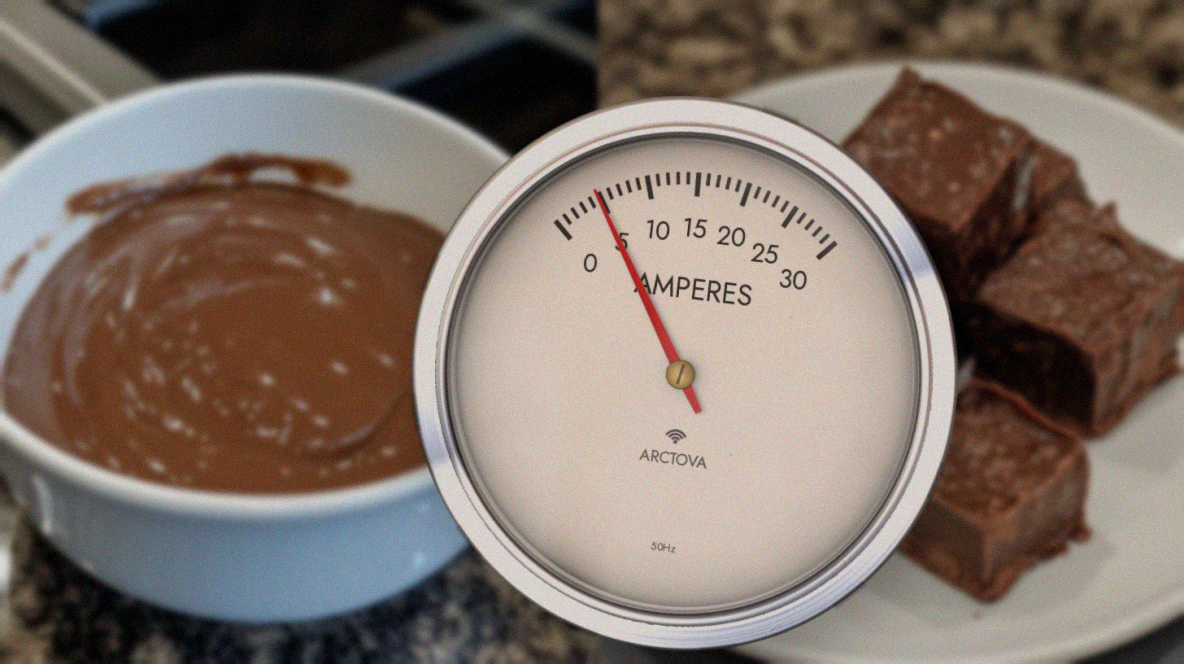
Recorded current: A 5
